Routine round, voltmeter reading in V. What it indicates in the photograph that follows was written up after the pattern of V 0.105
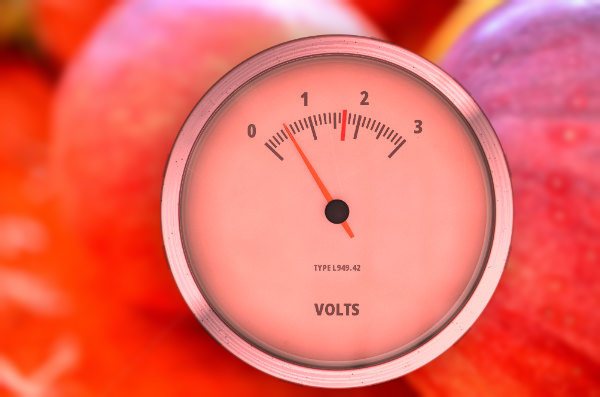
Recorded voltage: V 0.5
